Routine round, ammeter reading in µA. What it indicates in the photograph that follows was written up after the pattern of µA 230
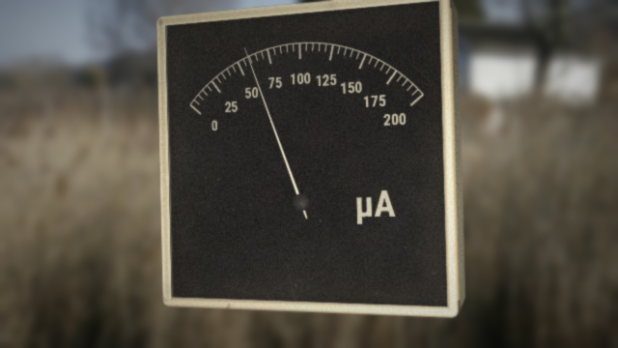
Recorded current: µA 60
